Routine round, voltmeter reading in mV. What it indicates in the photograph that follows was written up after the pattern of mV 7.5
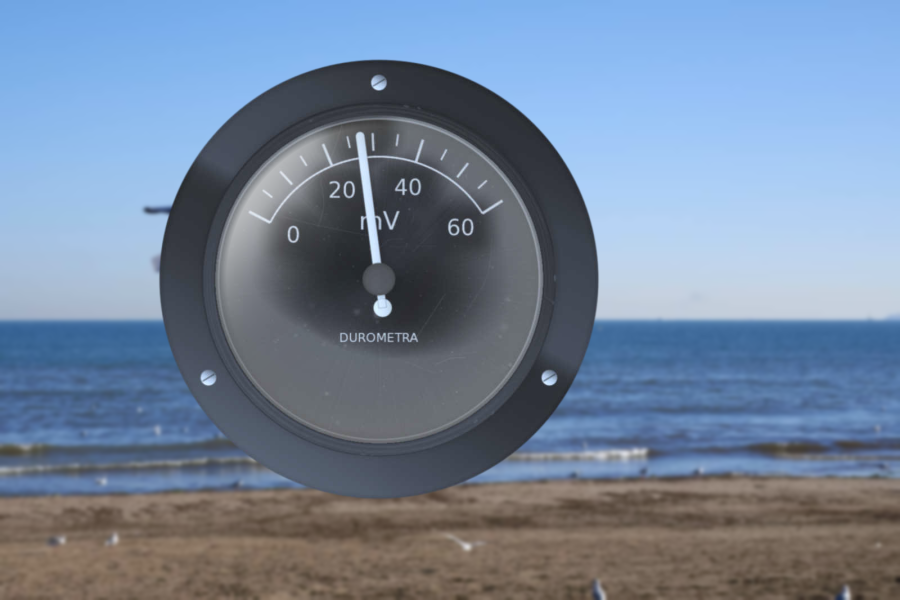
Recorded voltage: mV 27.5
